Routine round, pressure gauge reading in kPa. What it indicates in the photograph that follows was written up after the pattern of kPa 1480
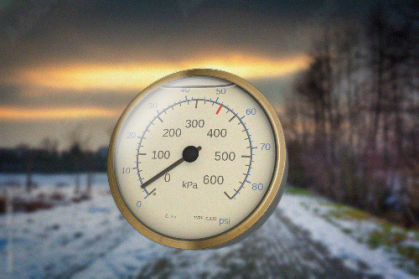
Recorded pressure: kPa 20
